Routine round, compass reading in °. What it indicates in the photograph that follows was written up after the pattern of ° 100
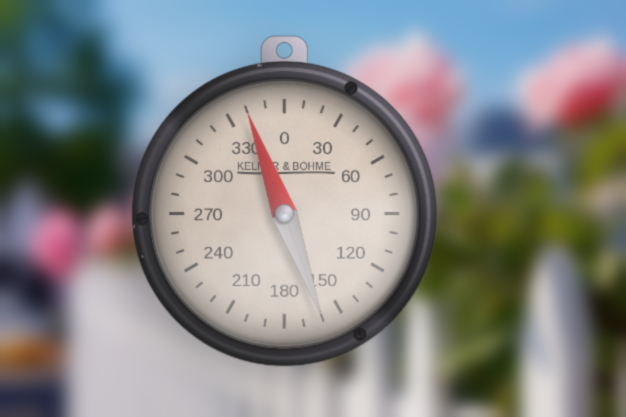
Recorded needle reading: ° 340
